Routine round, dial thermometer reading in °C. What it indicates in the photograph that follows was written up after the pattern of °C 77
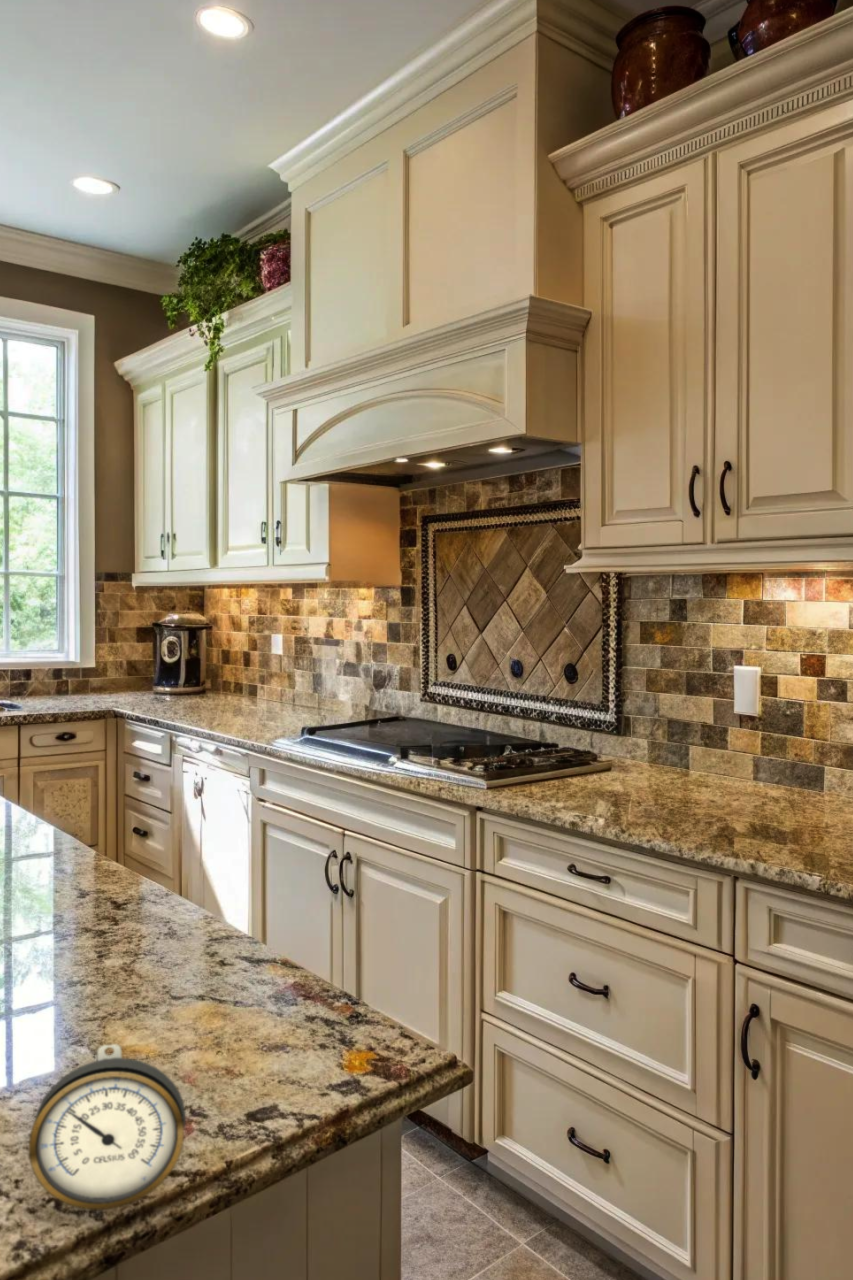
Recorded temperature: °C 20
